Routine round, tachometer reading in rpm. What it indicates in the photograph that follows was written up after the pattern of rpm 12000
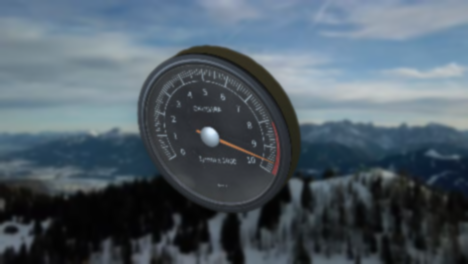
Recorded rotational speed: rpm 9500
